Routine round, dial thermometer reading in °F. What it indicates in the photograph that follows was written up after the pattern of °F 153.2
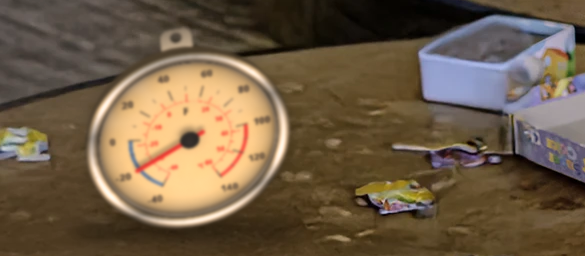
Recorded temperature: °F -20
